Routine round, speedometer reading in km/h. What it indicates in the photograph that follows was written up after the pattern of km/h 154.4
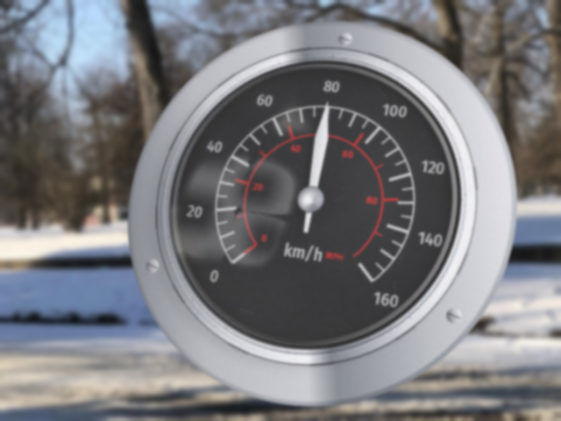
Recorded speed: km/h 80
